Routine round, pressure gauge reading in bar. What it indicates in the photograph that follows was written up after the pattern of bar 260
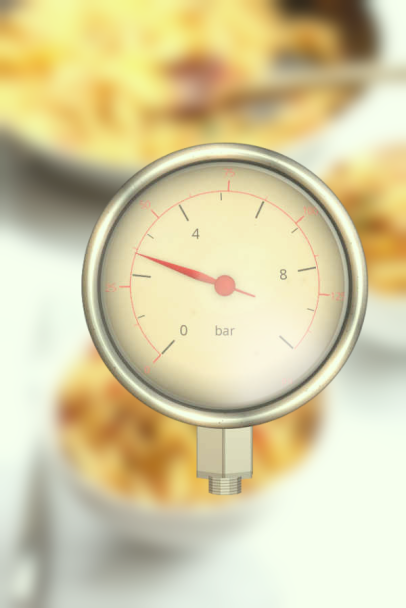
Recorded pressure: bar 2.5
